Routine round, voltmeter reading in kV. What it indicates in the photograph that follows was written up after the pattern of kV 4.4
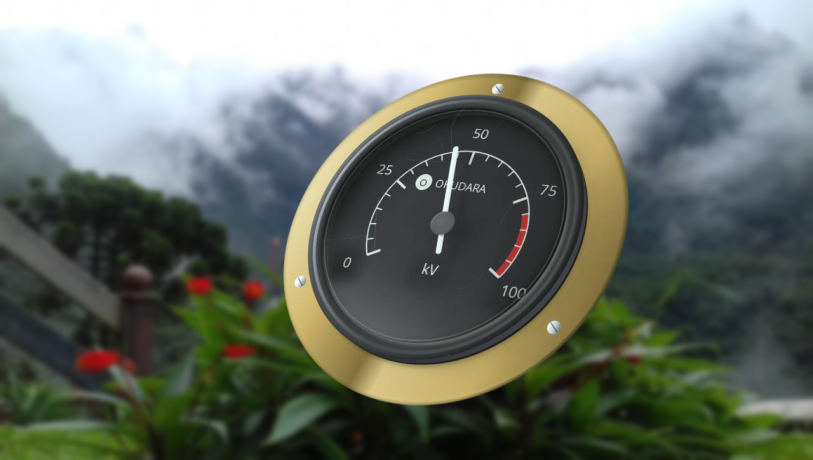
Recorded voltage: kV 45
